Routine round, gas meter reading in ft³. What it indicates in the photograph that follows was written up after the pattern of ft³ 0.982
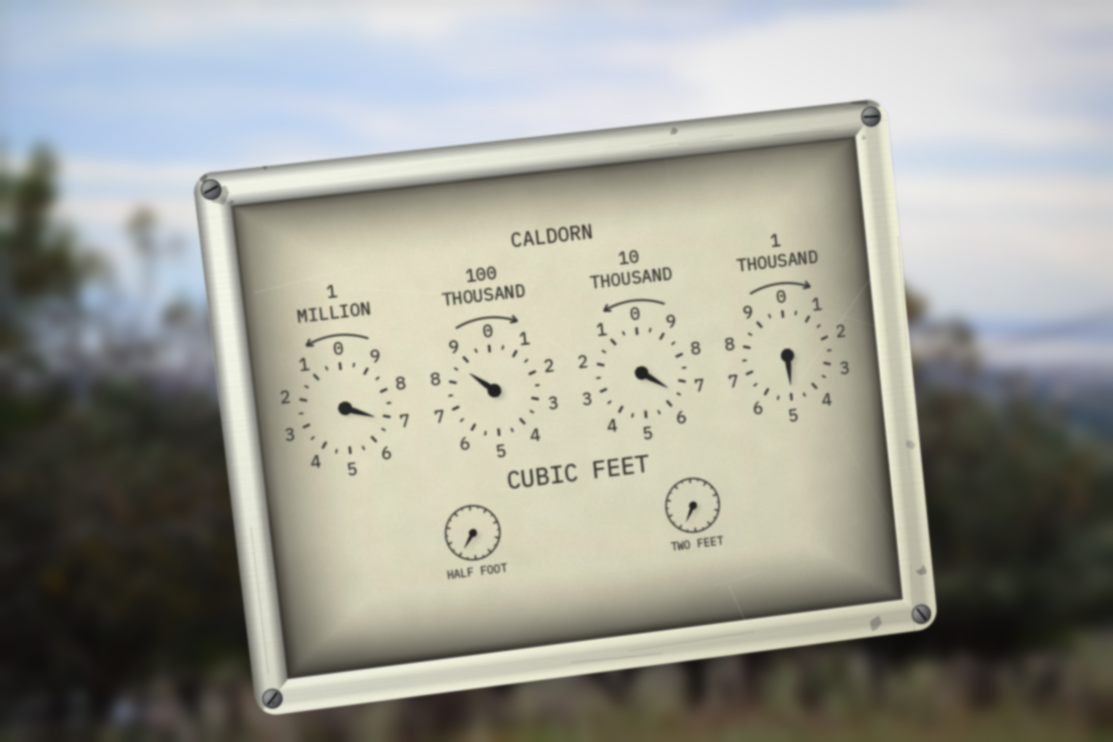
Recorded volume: ft³ 686500
